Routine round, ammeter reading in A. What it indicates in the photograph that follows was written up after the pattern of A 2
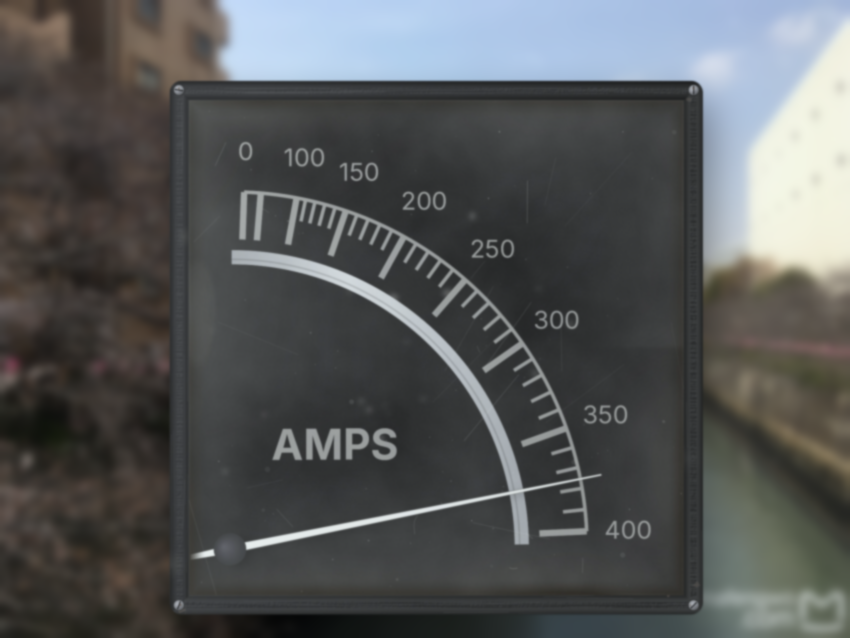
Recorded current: A 375
